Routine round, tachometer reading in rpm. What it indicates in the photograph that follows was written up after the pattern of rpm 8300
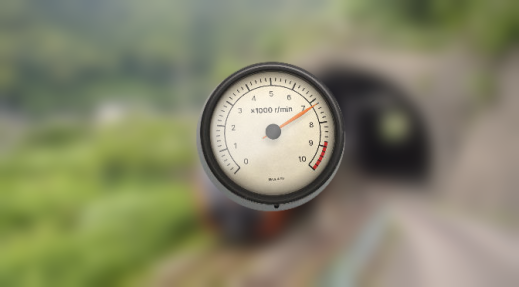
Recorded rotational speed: rpm 7200
